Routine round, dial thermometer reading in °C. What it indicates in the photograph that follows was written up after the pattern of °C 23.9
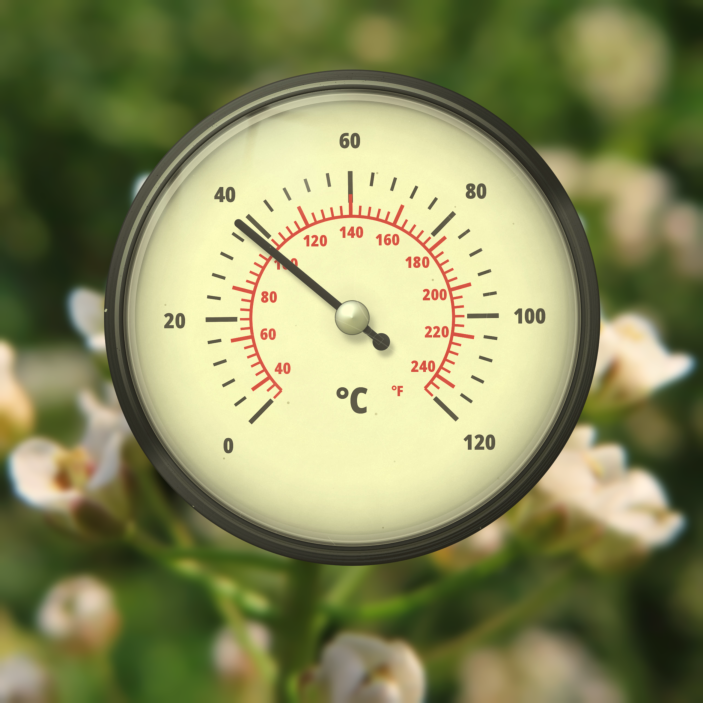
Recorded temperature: °C 38
